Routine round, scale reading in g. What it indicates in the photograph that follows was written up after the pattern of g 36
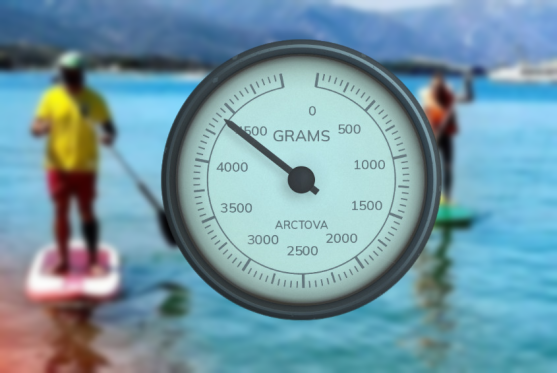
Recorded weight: g 4400
